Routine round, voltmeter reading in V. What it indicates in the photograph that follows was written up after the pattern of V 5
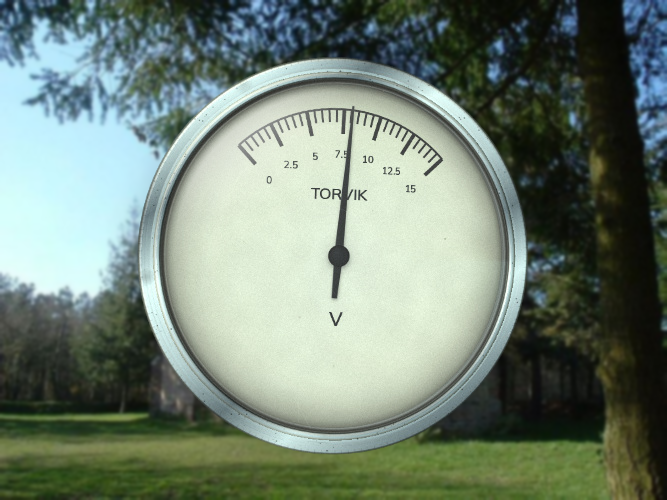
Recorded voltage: V 8
